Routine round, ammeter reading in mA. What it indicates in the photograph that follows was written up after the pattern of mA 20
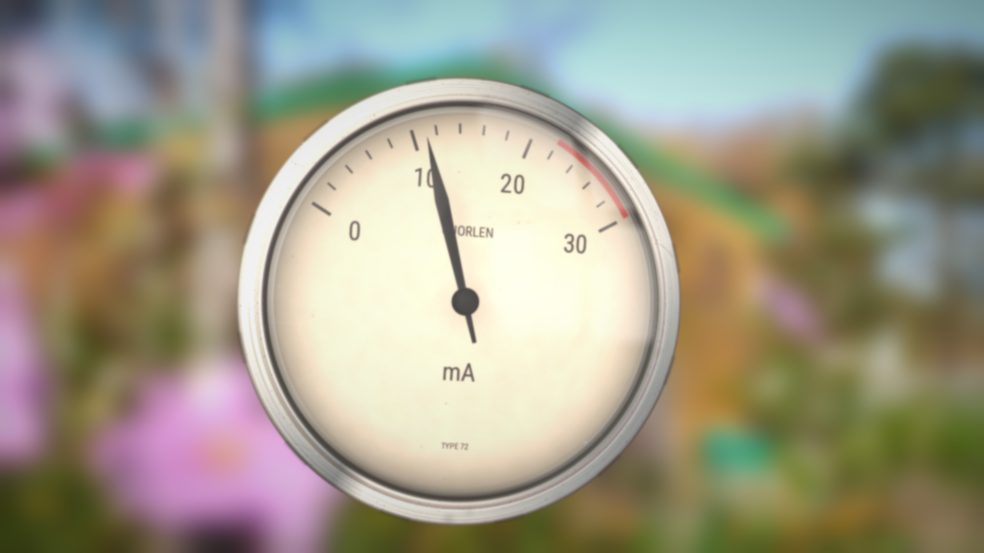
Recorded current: mA 11
